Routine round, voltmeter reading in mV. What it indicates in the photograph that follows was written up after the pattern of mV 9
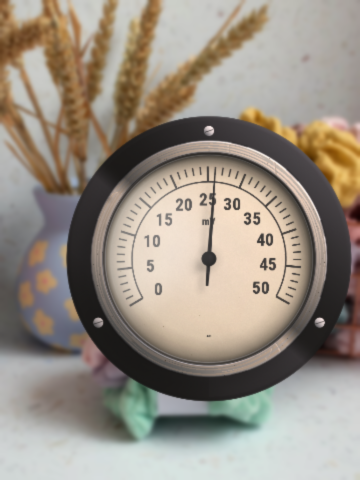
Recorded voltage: mV 26
